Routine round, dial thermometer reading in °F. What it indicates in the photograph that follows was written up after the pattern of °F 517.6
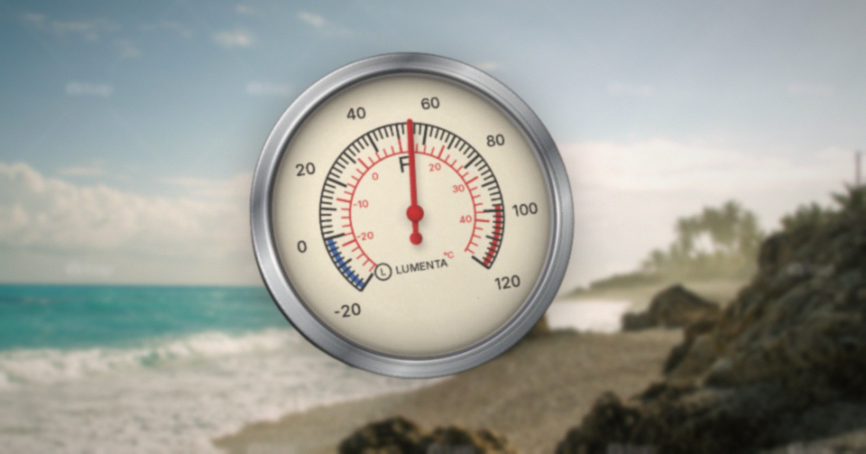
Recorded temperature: °F 54
